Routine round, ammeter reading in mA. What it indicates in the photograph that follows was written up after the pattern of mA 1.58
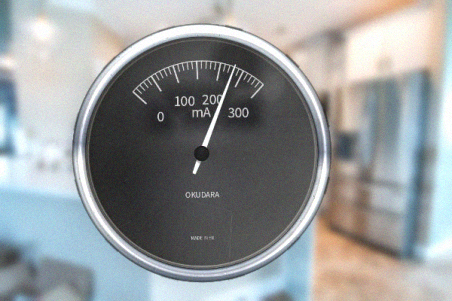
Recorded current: mA 230
